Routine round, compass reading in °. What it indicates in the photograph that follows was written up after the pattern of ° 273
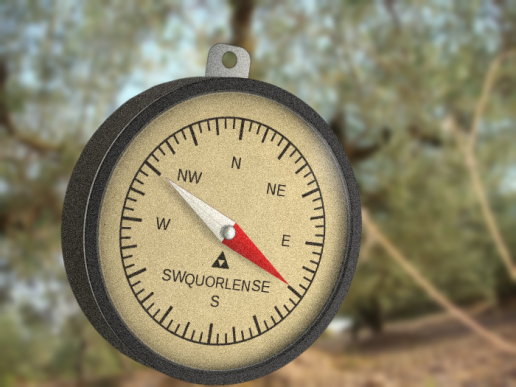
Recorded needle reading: ° 120
